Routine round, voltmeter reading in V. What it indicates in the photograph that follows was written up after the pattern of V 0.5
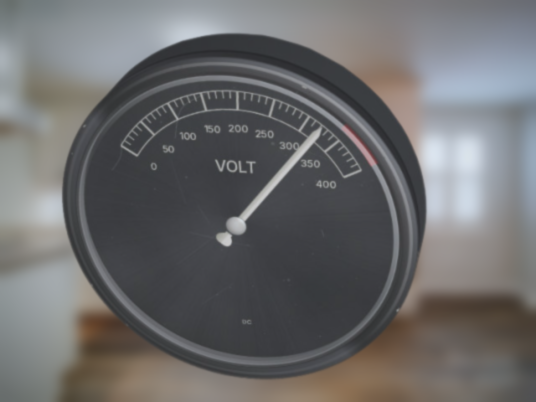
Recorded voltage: V 320
